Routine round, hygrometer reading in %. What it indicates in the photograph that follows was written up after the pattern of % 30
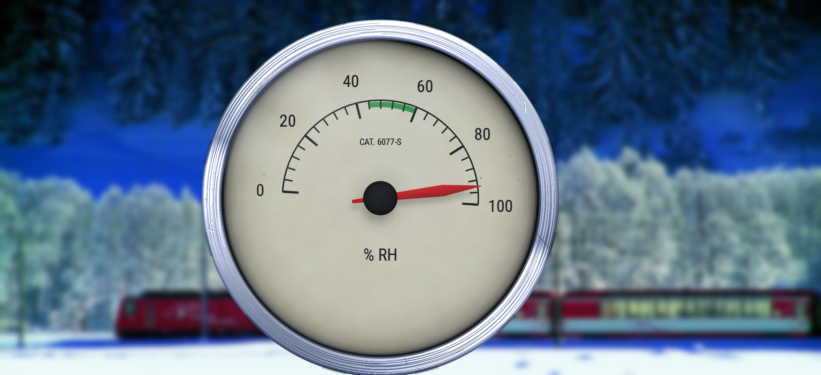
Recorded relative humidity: % 94
